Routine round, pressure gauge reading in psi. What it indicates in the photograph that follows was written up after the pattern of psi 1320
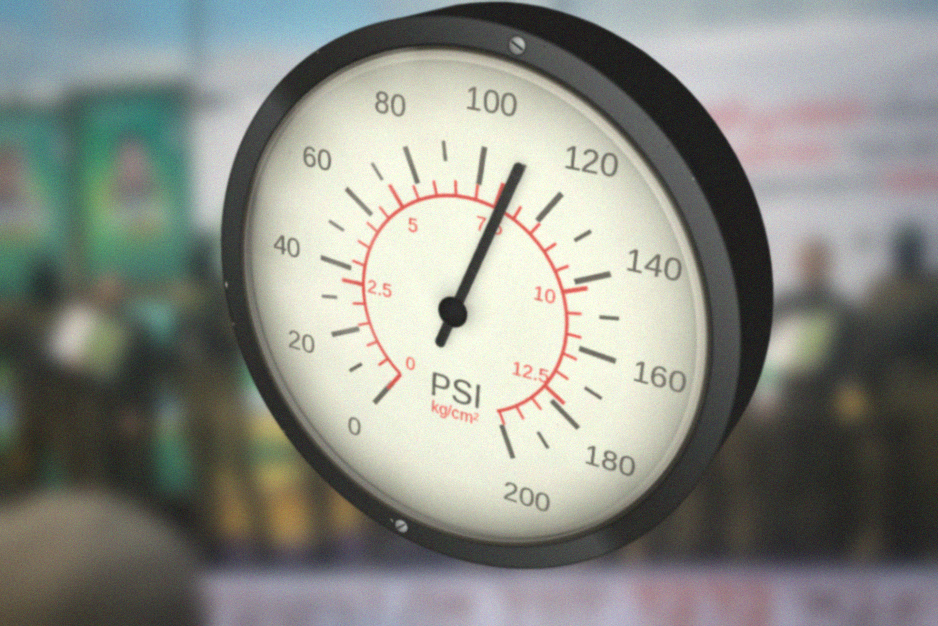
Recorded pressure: psi 110
